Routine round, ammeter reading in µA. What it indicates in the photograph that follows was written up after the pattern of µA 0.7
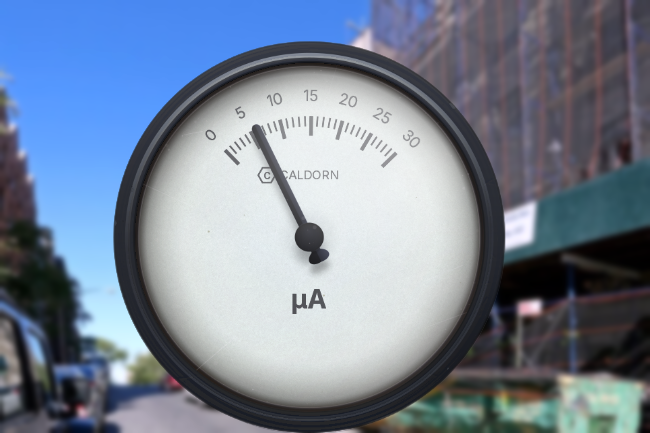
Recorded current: µA 6
